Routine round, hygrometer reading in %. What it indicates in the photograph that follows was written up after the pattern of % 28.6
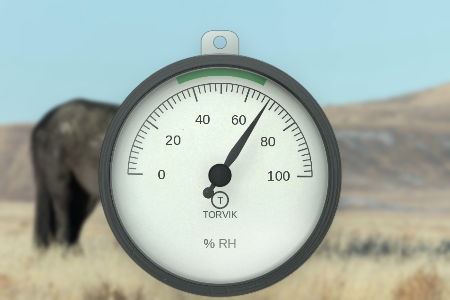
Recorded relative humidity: % 68
